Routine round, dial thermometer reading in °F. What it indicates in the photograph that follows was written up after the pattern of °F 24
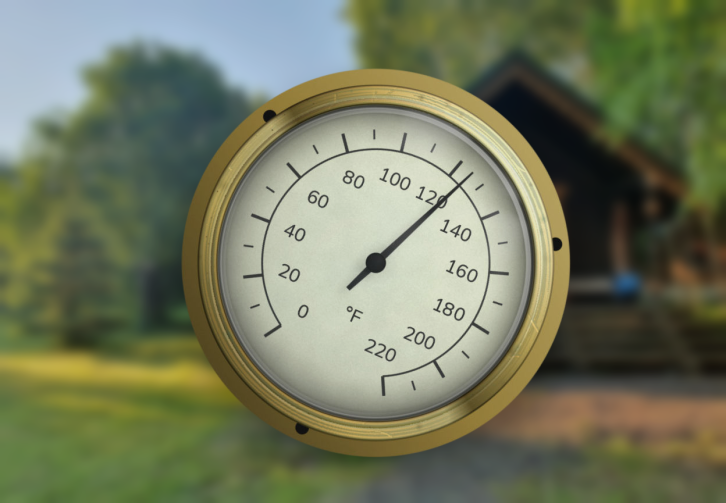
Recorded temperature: °F 125
